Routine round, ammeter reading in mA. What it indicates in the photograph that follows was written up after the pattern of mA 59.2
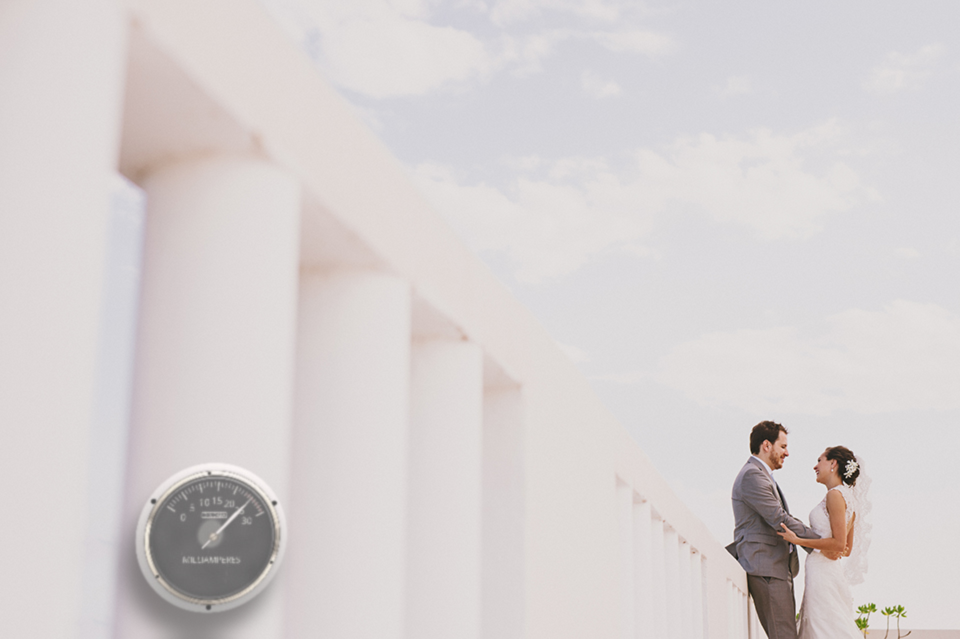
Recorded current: mA 25
